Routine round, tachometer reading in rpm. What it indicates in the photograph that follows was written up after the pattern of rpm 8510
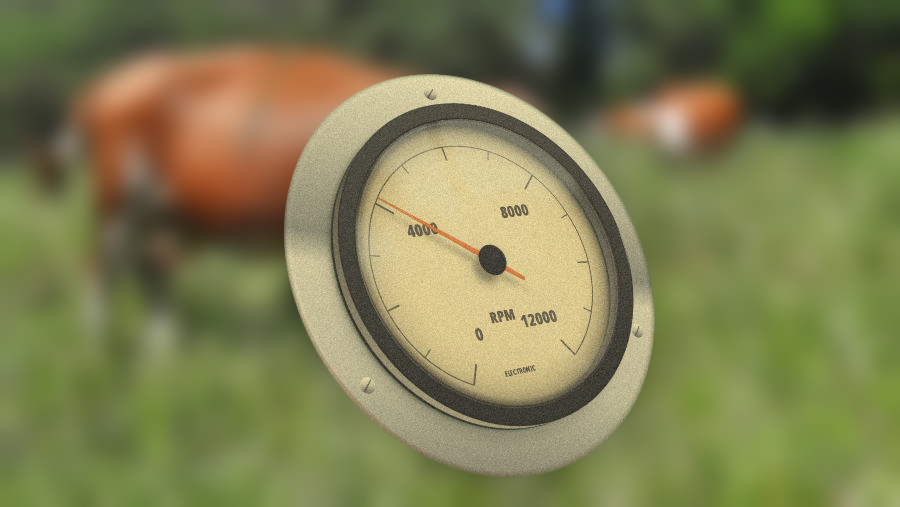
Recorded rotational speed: rpm 4000
